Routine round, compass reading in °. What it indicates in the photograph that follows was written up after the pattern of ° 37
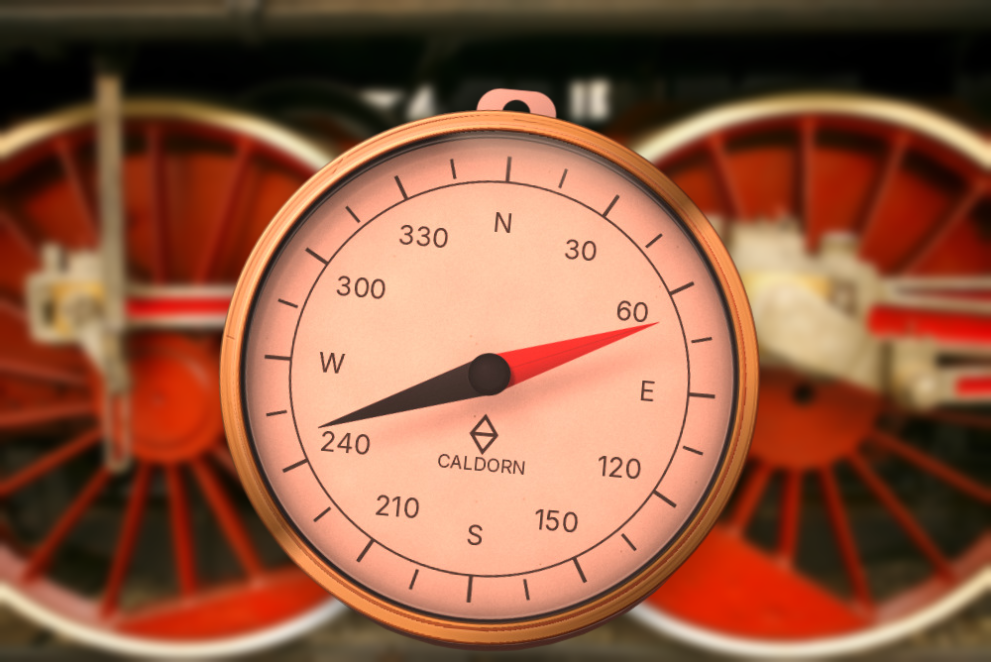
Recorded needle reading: ° 67.5
